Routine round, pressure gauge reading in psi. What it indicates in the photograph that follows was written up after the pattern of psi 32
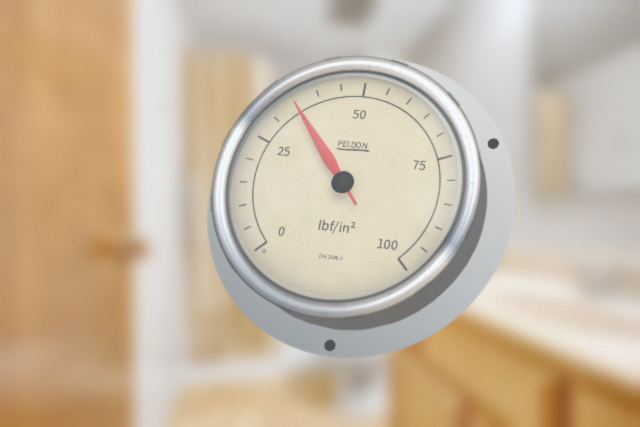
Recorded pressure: psi 35
